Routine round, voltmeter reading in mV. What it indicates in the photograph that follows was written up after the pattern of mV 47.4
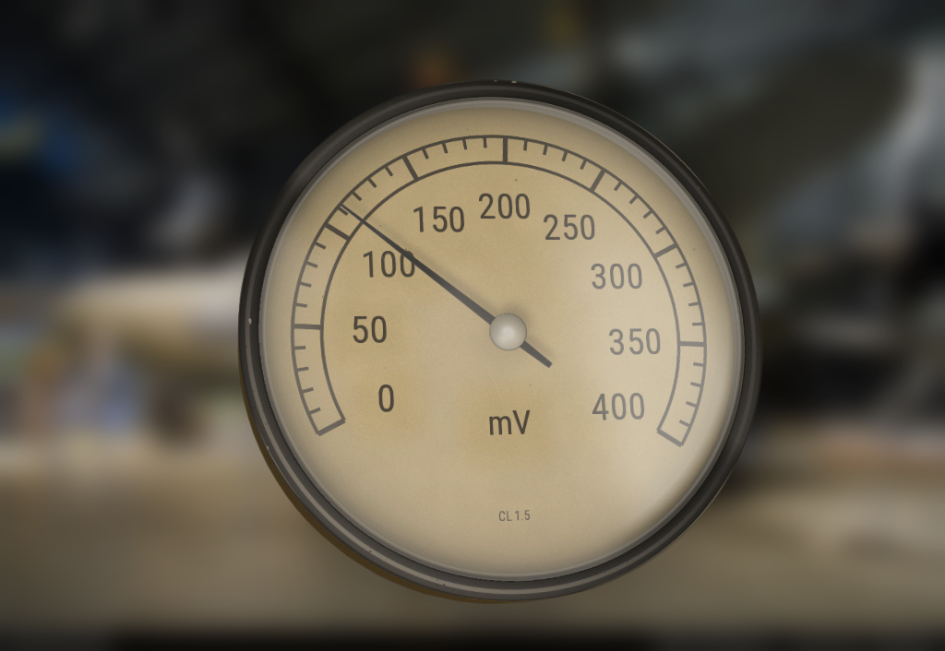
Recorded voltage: mV 110
